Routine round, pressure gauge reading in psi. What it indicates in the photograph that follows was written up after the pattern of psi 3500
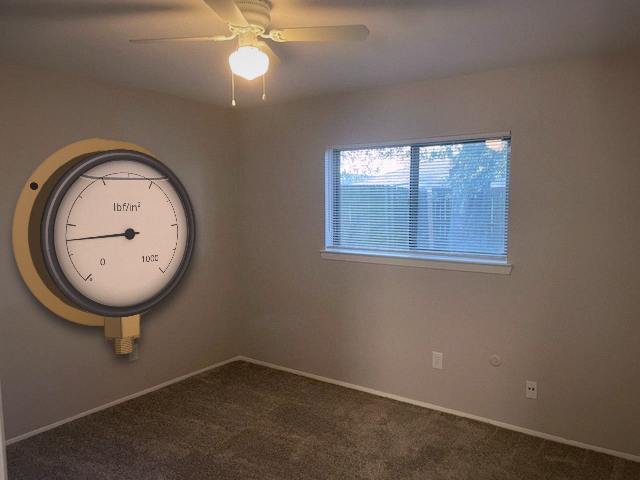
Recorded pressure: psi 150
